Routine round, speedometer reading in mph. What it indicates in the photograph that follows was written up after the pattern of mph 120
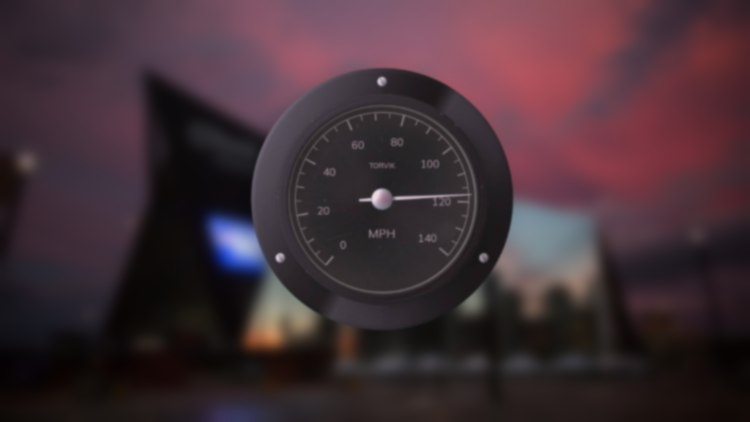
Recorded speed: mph 117.5
